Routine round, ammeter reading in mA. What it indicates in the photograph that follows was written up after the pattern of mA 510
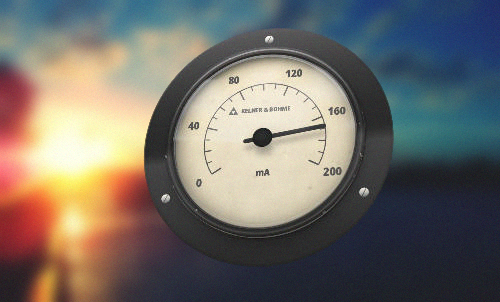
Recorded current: mA 170
